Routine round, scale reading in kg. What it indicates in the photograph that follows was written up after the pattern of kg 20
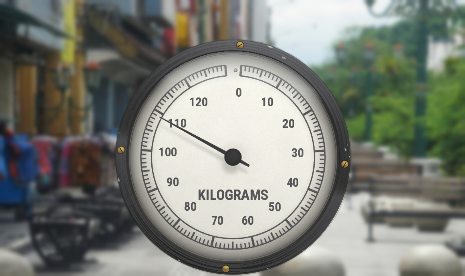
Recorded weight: kg 109
